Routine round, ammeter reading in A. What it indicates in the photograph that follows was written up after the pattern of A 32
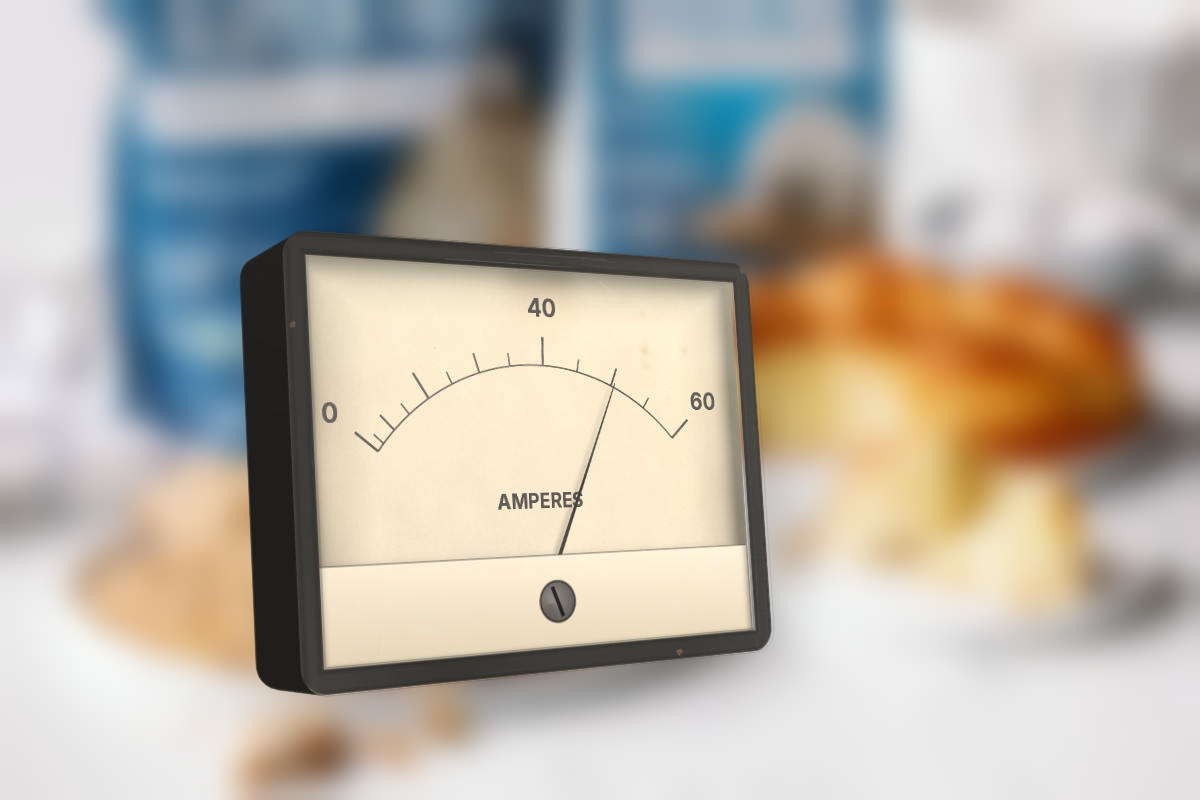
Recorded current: A 50
